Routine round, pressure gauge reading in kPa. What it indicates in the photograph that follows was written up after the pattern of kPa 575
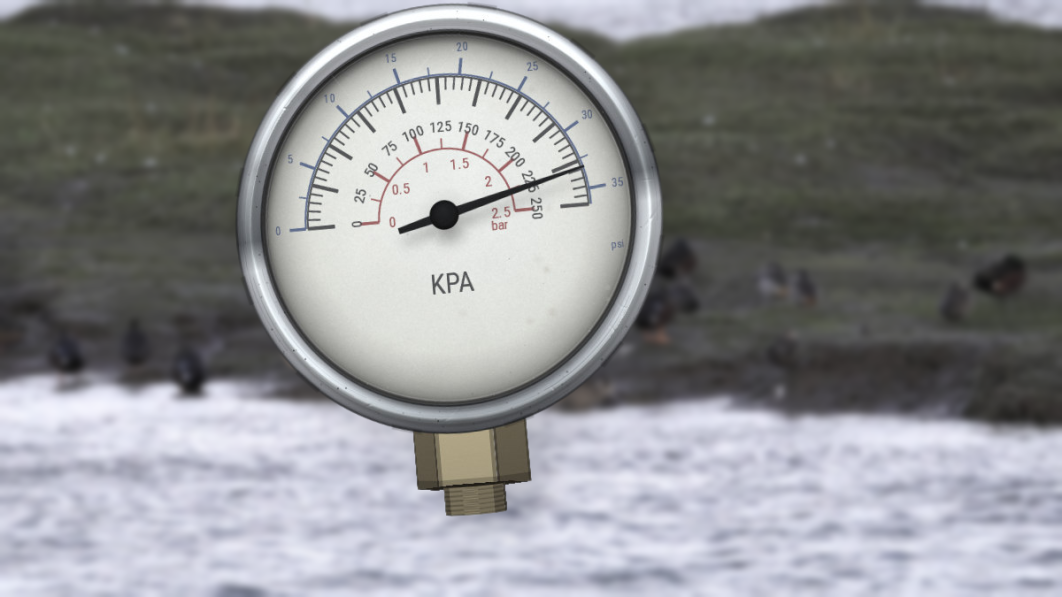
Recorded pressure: kPa 230
